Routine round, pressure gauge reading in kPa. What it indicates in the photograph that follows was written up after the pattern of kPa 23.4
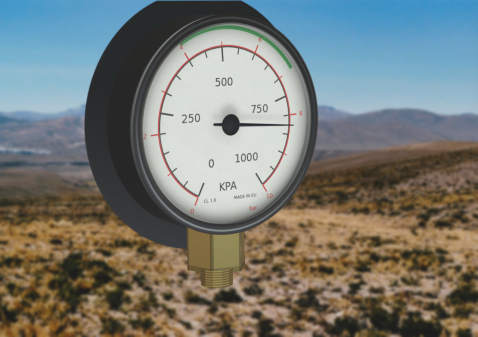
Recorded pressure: kPa 825
